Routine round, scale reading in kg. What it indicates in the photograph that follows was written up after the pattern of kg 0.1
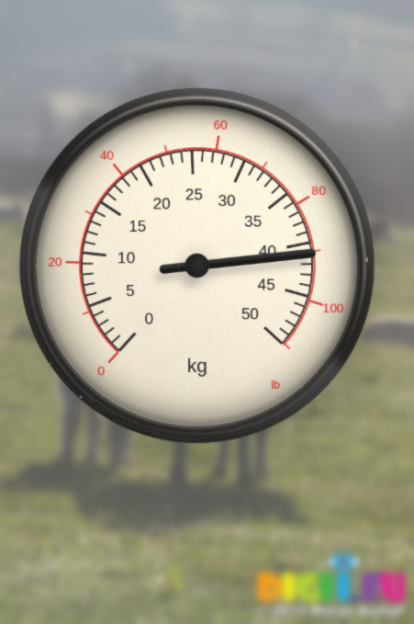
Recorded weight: kg 41
